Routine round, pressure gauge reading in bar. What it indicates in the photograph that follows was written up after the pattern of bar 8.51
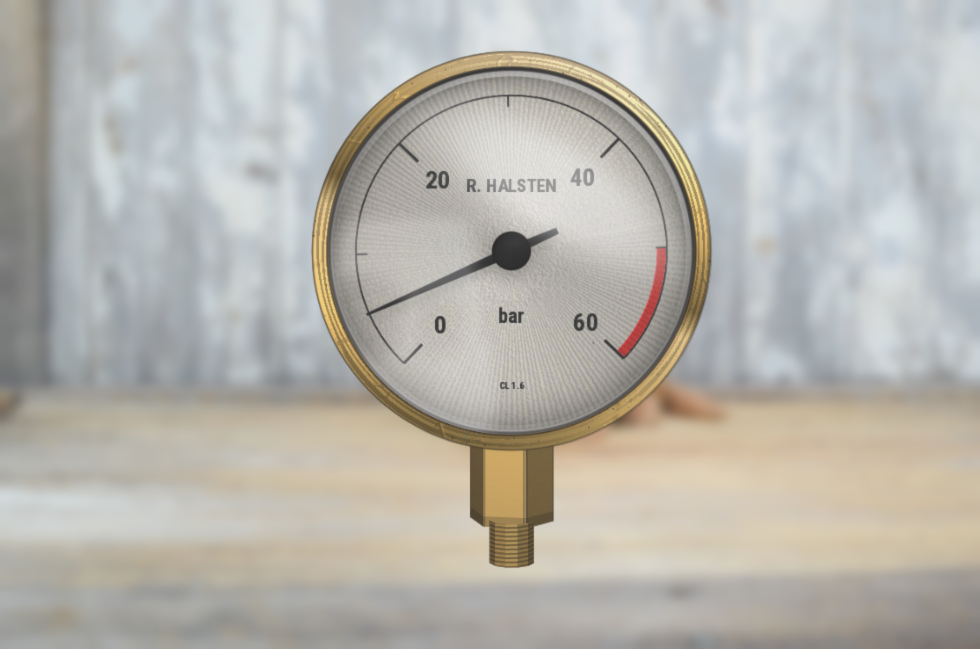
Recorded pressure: bar 5
